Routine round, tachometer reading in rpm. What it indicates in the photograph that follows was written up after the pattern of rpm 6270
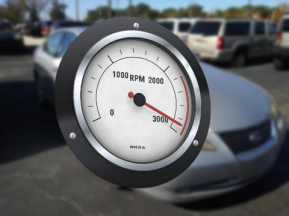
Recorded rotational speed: rpm 2900
